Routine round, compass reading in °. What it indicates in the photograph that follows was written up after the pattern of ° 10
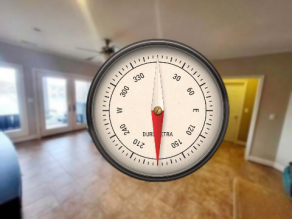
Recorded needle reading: ° 180
